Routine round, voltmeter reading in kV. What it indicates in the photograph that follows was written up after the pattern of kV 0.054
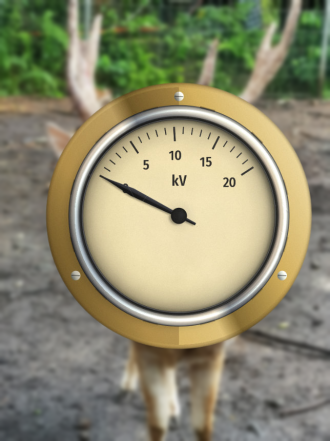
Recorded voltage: kV 0
